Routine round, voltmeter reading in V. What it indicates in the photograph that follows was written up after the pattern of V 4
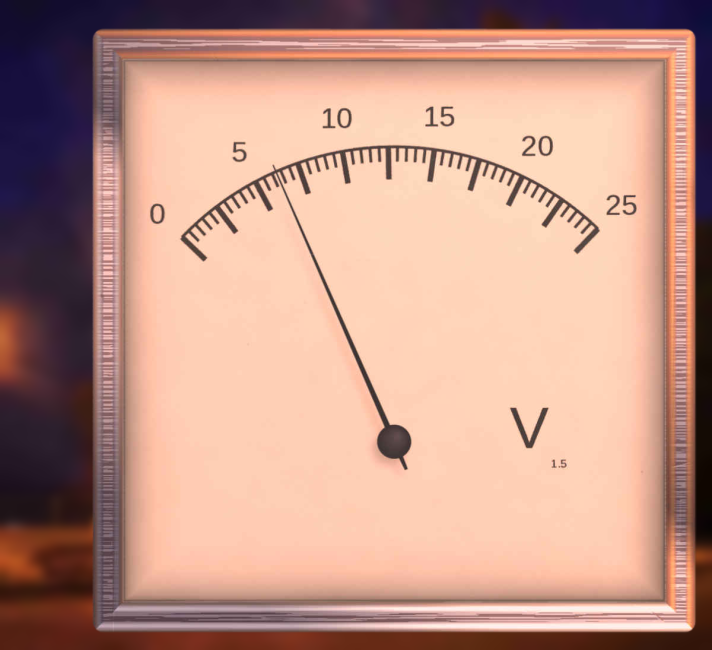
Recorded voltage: V 6.25
